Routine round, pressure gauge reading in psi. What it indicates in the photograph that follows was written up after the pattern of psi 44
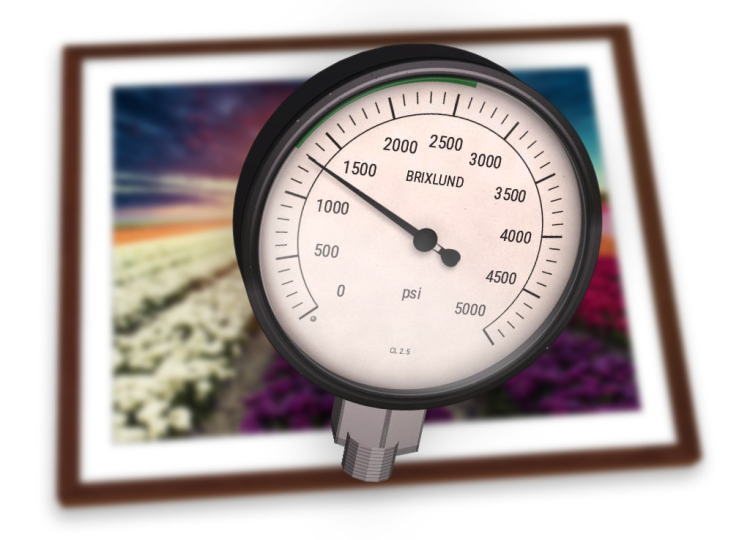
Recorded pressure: psi 1300
